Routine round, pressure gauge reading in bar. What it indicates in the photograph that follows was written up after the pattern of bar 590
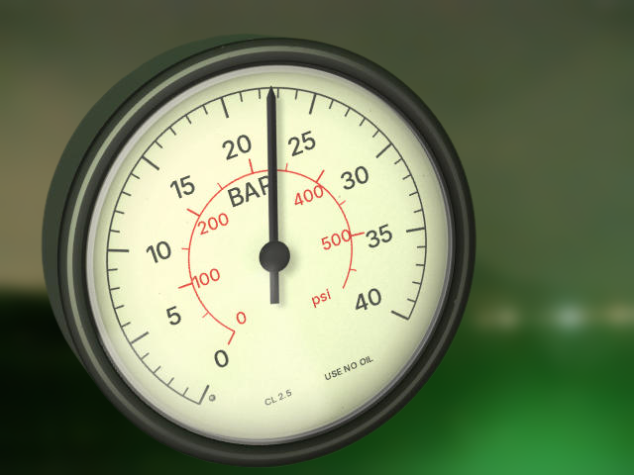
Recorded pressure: bar 22.5
